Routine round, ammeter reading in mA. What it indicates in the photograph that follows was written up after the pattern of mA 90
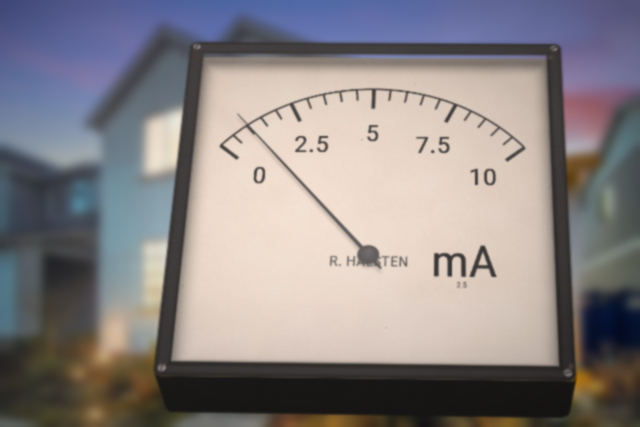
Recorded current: mA 1
